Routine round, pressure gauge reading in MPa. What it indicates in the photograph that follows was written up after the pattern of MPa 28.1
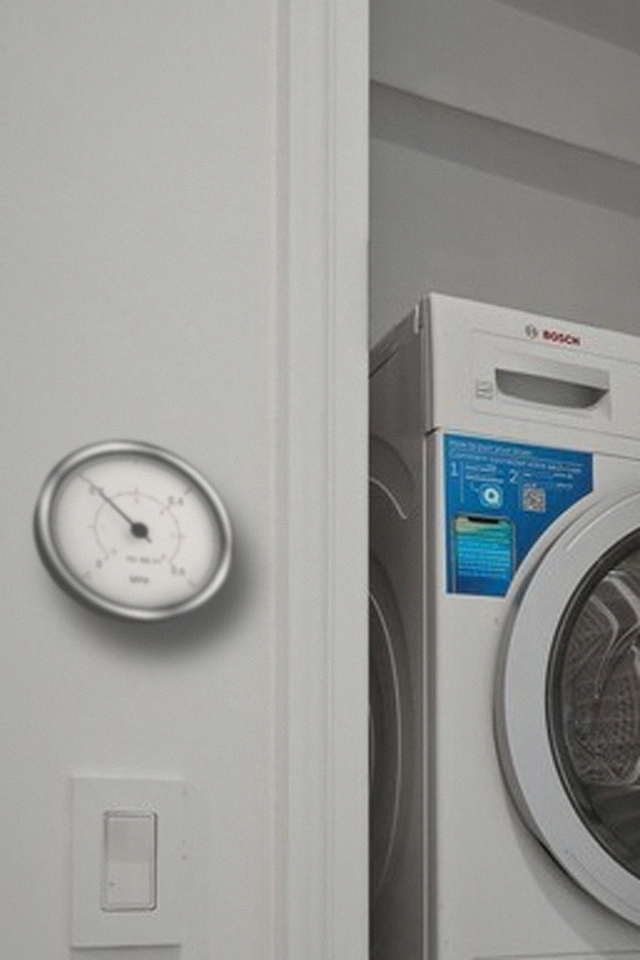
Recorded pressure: MPa 0.2
